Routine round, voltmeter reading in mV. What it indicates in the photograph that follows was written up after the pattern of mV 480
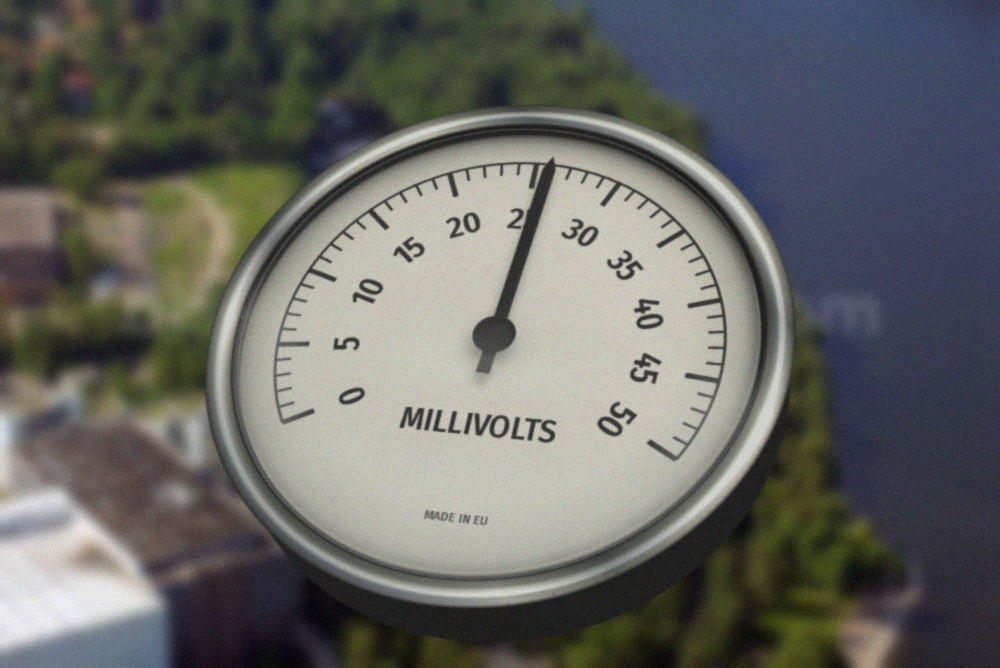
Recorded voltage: mV 26
